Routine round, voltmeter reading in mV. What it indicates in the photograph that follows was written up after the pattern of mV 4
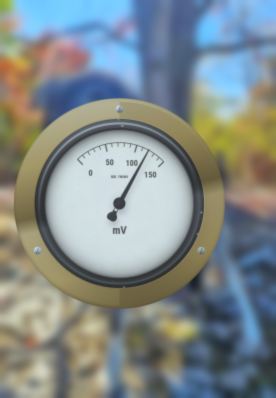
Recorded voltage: mV 120
